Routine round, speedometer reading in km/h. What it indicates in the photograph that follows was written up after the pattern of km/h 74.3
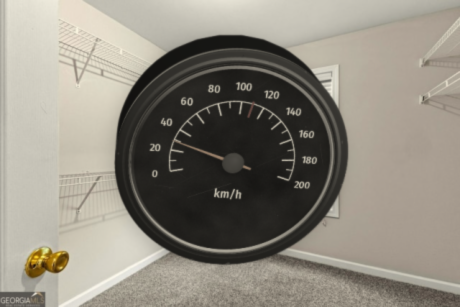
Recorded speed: km/h 30
